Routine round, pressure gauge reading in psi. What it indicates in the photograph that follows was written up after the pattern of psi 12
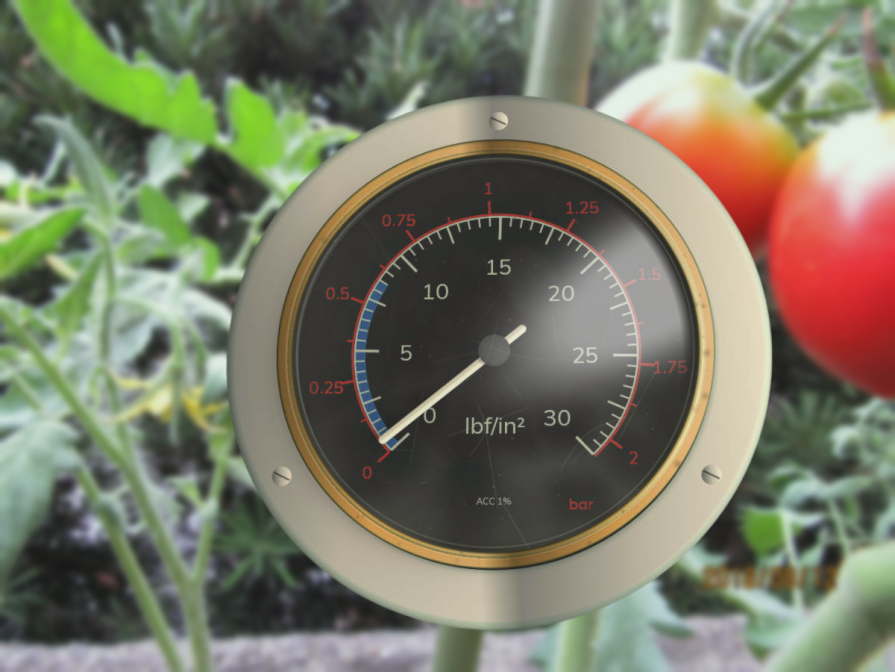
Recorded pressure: psi 0.5
